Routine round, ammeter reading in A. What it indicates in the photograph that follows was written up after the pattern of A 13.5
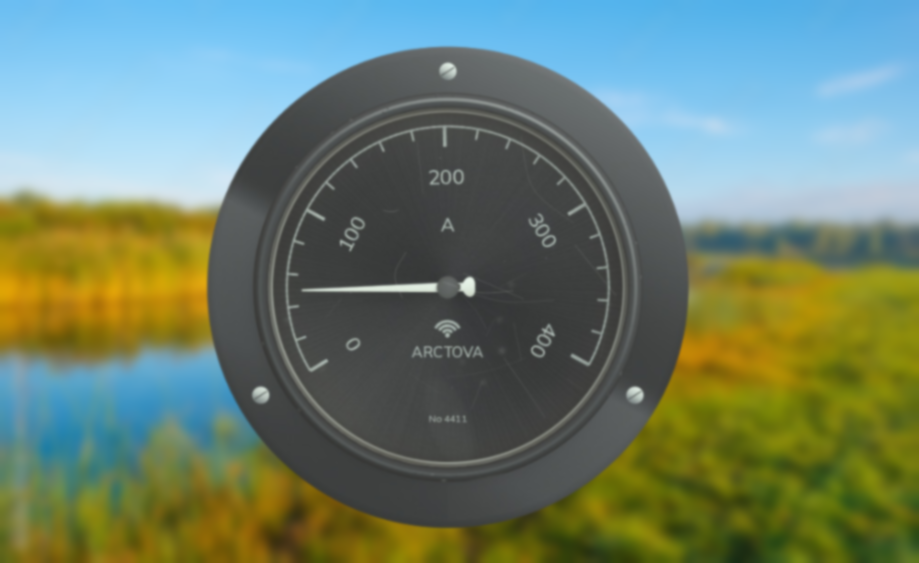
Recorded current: A 50
